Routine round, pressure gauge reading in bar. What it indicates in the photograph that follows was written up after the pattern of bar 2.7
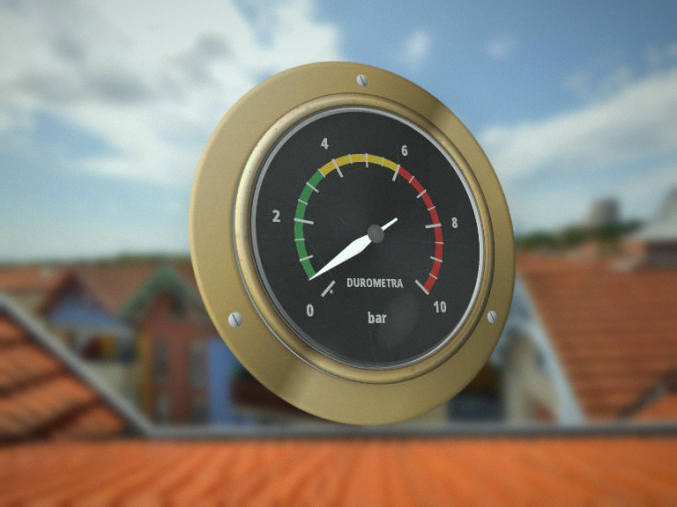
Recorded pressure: bar 0.5
